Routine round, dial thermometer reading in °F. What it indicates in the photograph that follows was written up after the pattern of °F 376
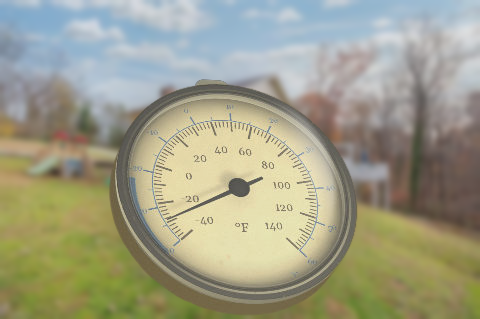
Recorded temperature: °F -30
